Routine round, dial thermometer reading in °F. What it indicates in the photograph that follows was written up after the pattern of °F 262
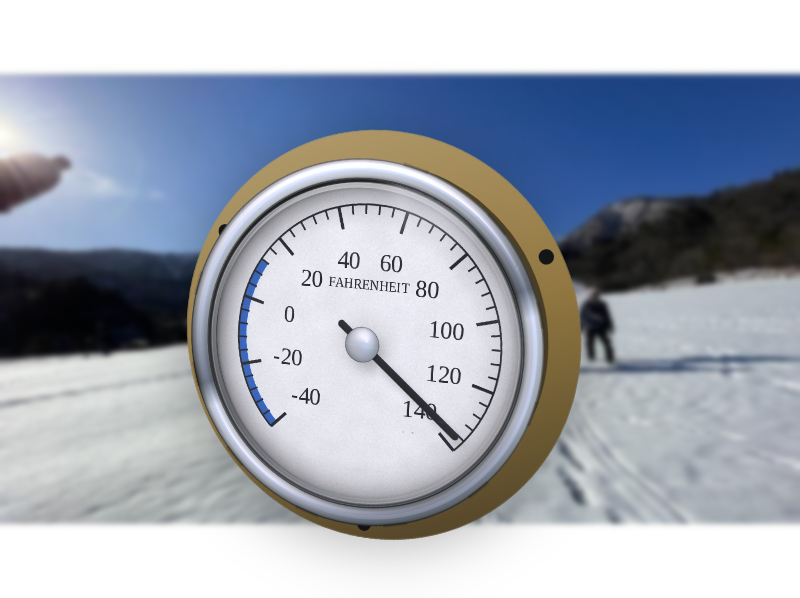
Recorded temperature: °F 136
